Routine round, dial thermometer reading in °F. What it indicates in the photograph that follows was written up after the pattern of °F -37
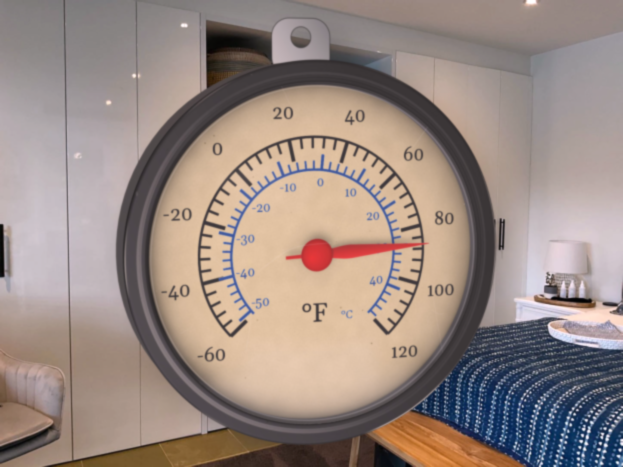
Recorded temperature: °F 86
